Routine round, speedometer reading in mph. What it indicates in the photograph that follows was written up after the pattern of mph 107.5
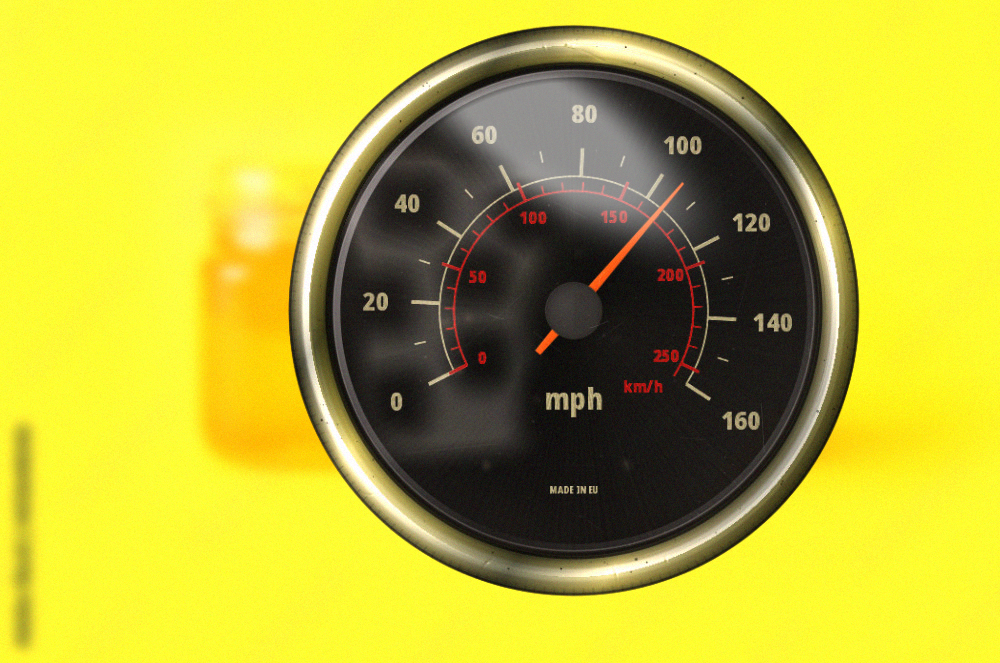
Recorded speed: mph 105
